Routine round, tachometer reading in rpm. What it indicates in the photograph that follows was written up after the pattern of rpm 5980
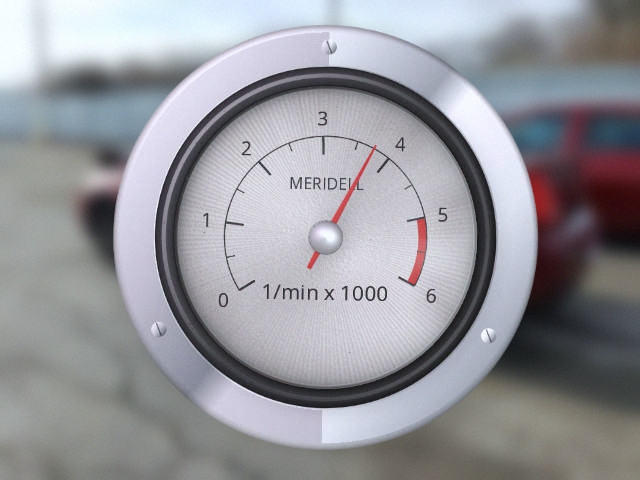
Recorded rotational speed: rpm 3750
